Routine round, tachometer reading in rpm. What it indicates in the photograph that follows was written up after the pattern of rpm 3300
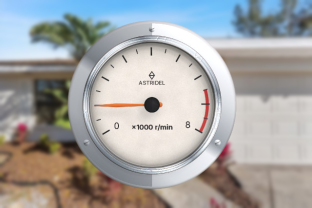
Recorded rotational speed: rpm 1000
